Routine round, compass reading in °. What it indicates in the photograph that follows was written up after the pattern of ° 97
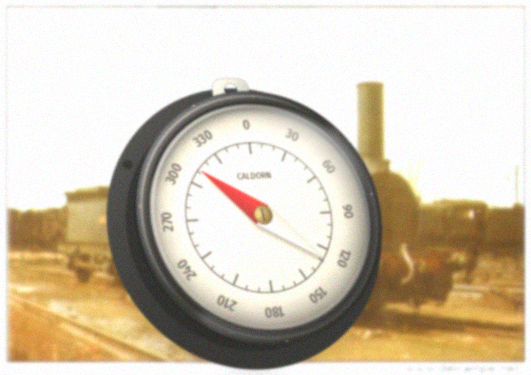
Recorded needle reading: ° 310
